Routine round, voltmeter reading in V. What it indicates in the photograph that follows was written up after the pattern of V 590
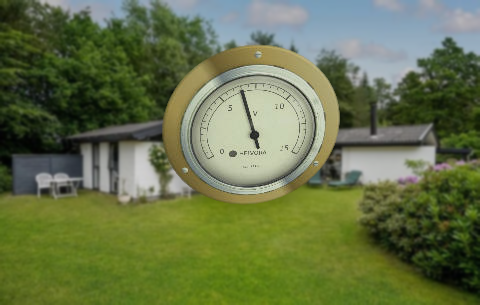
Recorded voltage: V 6.5
